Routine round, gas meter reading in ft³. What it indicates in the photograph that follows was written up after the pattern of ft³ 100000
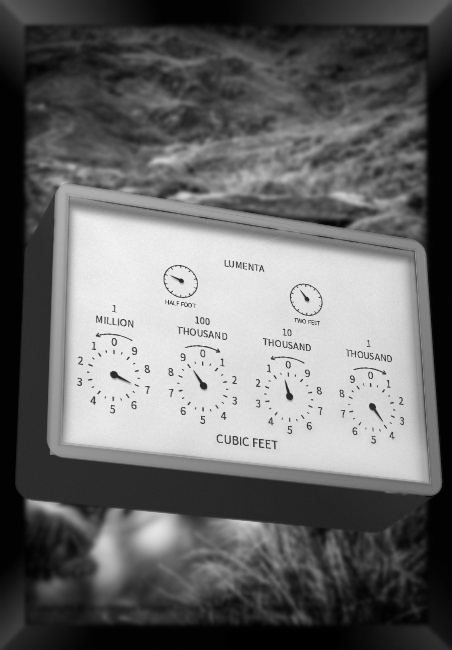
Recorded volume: ft³ 690400
